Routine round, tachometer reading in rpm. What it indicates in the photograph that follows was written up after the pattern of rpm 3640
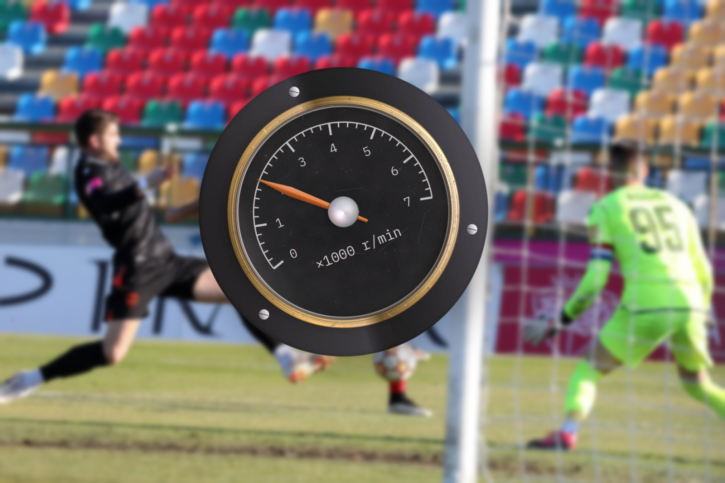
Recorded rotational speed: rpm 2000
